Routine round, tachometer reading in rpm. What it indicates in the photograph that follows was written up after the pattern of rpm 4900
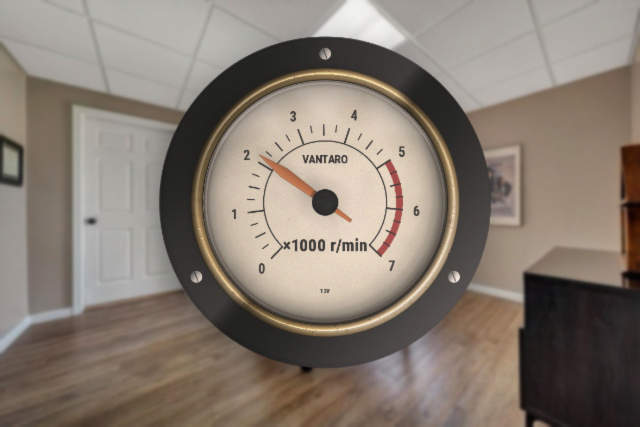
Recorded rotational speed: rpm 2125
